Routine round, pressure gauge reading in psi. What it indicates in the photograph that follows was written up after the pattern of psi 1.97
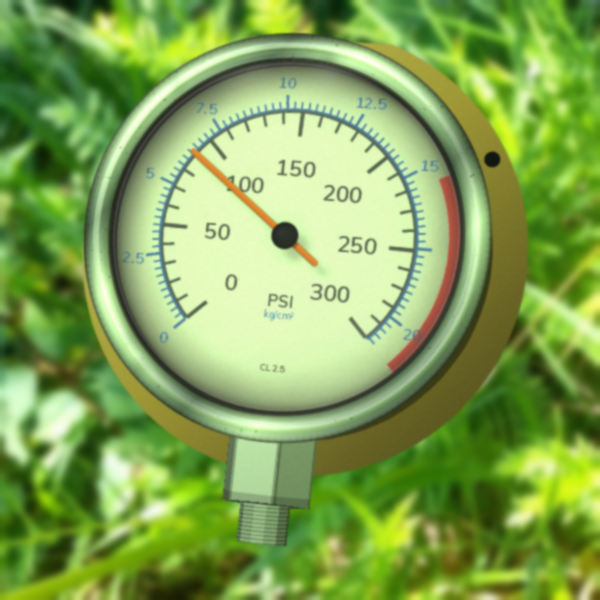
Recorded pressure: psi 90
